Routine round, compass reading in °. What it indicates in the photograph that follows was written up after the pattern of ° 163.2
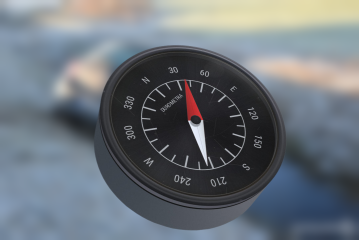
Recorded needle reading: ° 37.5
